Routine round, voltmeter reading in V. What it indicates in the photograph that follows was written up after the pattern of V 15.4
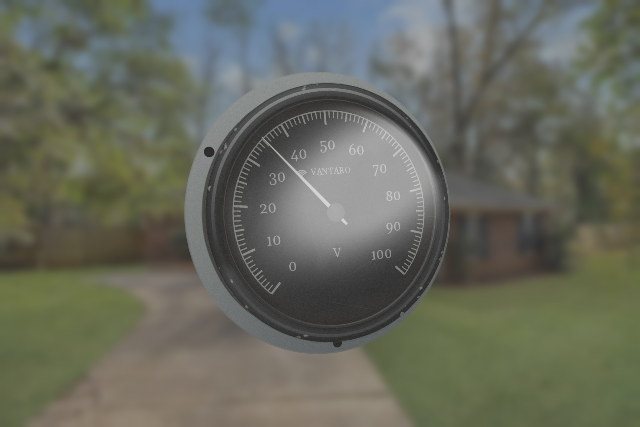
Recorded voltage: V 35
